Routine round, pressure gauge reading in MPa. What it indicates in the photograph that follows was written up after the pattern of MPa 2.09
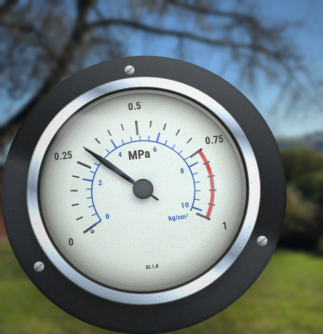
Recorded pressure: MPa 0.3
